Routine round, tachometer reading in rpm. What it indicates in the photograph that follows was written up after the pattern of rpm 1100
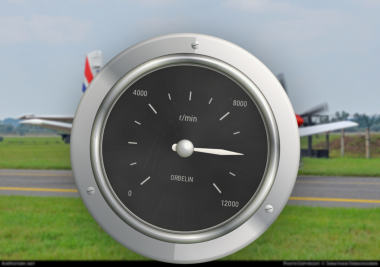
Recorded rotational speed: rpm 10000
